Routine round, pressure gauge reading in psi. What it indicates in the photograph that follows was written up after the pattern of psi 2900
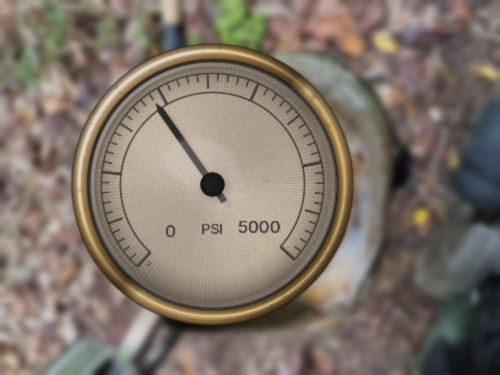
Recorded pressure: psi 1900
